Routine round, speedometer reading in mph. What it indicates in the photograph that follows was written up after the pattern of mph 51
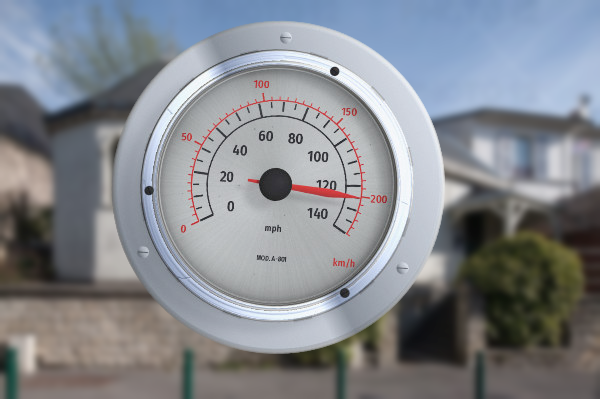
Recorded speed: mph 125
